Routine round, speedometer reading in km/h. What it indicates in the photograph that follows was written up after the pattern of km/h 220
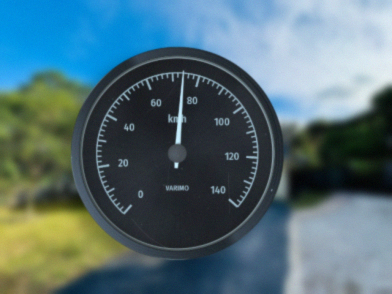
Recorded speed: km/h 74
